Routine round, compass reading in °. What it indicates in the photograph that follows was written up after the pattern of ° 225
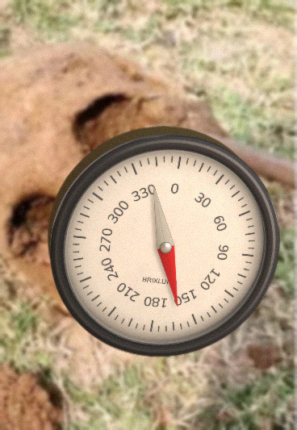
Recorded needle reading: ° 160
